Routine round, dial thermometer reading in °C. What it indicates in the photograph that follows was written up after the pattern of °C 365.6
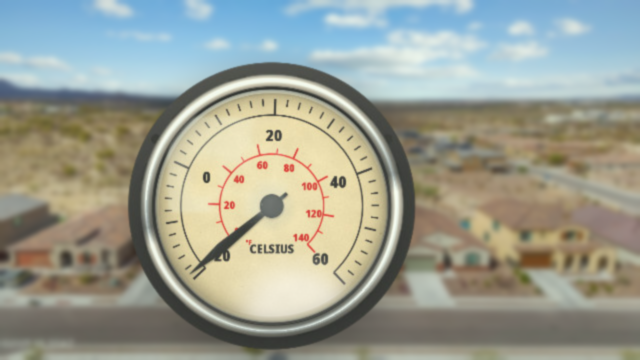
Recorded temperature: °C -19
